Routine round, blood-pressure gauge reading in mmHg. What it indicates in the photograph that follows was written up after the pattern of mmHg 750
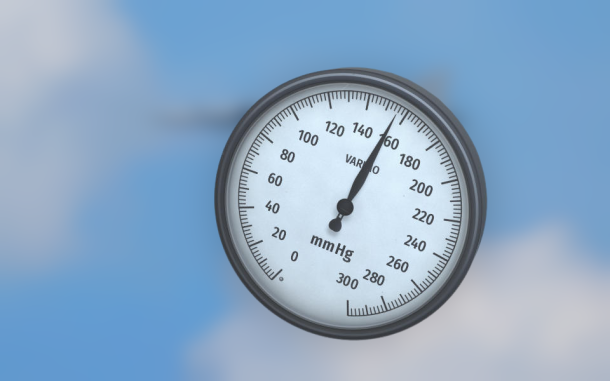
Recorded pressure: mmHg 156
